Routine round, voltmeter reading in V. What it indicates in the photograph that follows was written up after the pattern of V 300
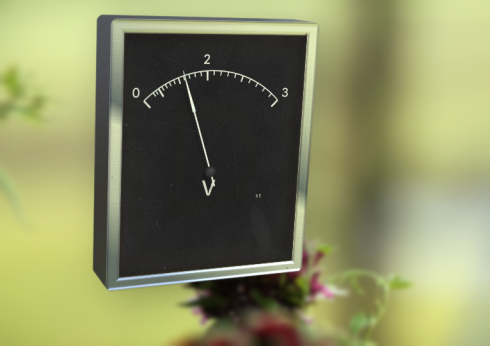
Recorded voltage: V 1.6
